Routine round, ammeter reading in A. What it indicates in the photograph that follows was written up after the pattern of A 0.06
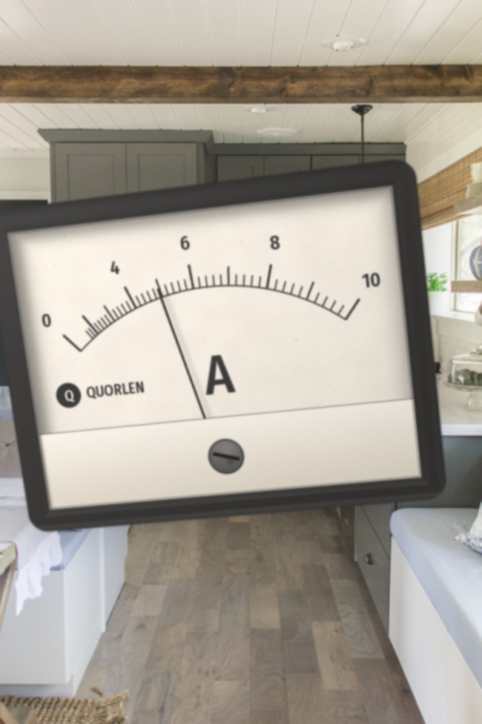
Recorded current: A 5
